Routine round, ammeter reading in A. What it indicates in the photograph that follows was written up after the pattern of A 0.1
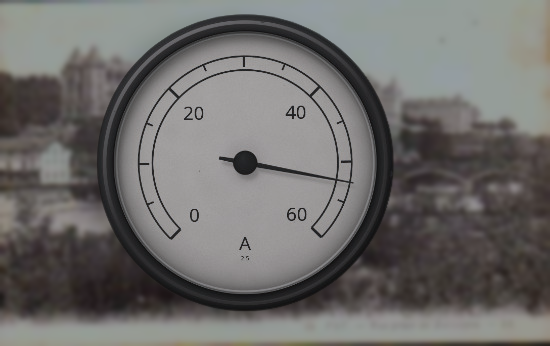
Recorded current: A 52.5
